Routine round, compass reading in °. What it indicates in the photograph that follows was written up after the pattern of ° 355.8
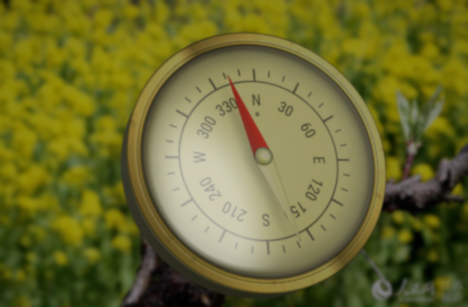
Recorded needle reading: ° 340
